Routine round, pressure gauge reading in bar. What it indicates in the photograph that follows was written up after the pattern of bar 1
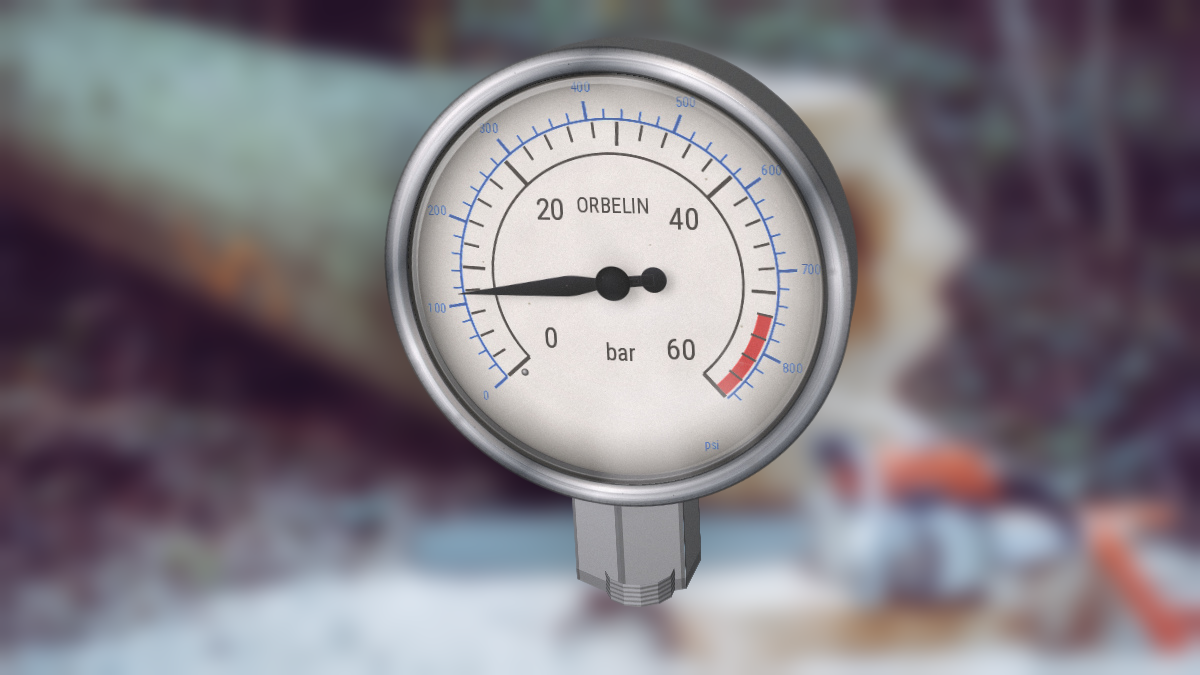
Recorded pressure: bar 8
